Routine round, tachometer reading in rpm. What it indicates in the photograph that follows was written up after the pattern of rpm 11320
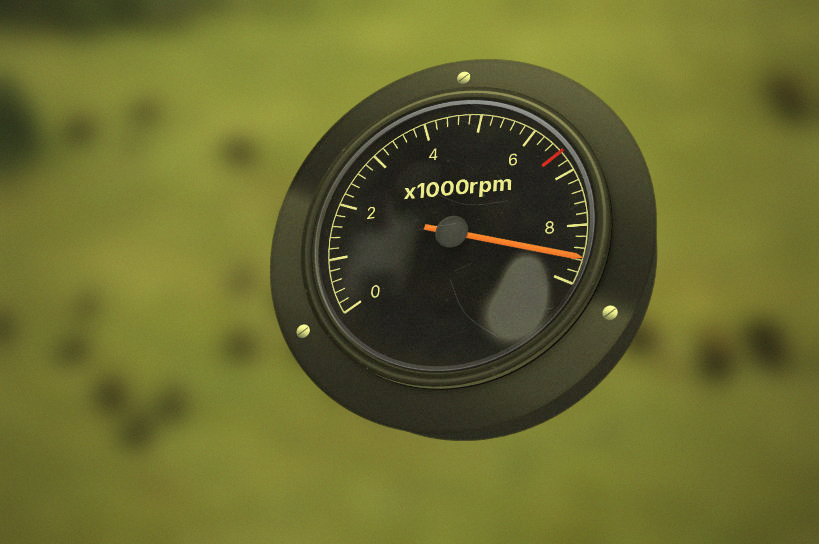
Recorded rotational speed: rpm 8600
